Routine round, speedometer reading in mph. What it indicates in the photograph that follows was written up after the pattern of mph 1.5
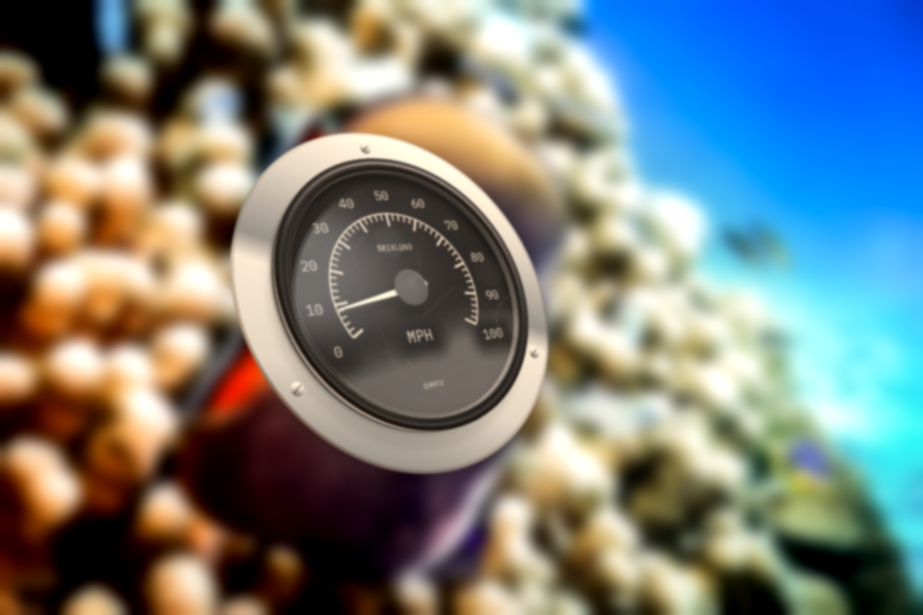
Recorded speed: mph 8
